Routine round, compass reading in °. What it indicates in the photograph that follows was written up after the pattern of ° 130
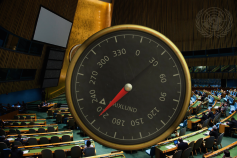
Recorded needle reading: ° 210
